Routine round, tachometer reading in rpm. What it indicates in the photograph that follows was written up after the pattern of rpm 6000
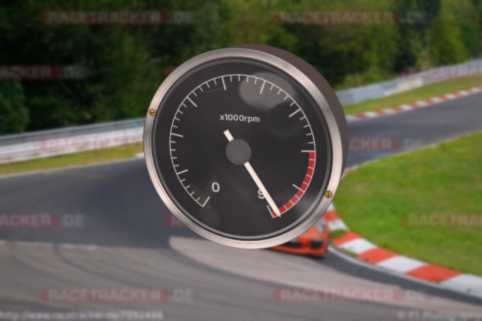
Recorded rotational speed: rpm 8800
